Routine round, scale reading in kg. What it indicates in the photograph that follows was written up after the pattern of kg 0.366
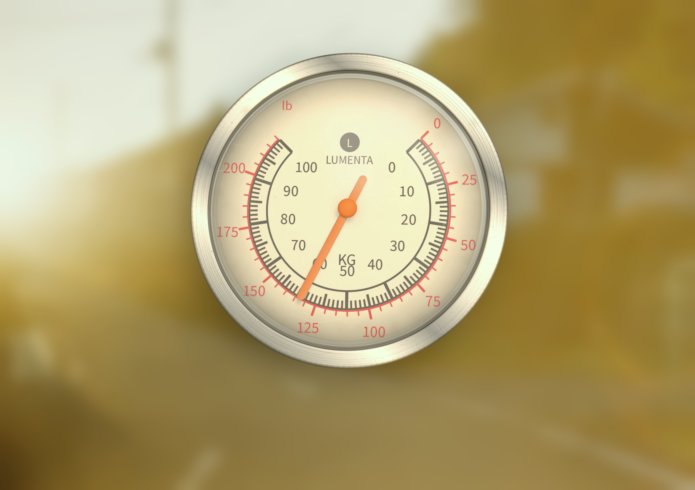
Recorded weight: kg 60
